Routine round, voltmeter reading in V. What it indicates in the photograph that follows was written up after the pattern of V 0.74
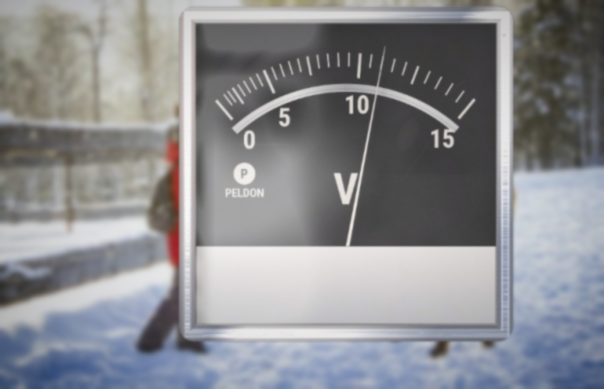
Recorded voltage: V 11
